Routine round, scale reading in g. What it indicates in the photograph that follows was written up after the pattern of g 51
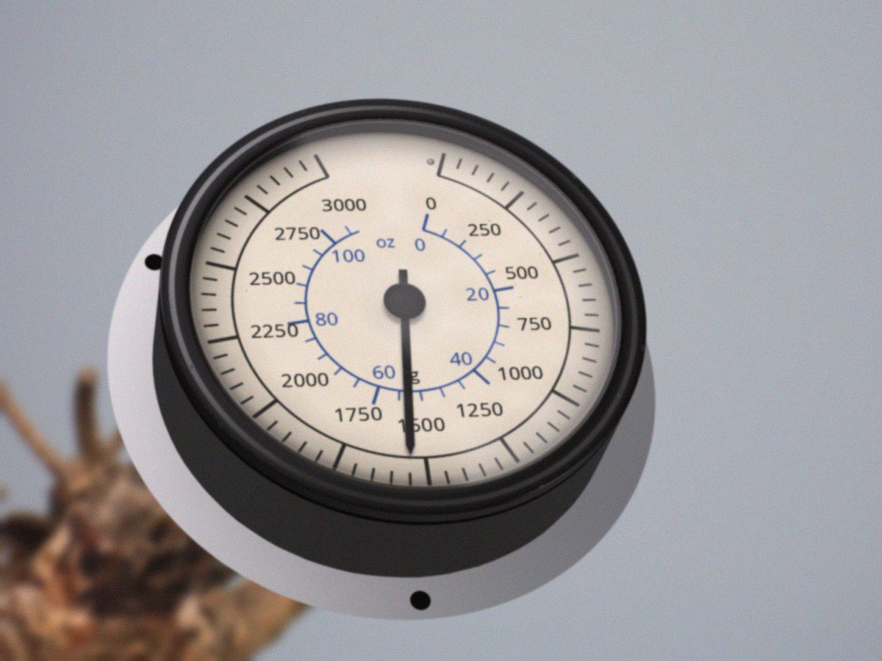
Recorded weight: g 1550
